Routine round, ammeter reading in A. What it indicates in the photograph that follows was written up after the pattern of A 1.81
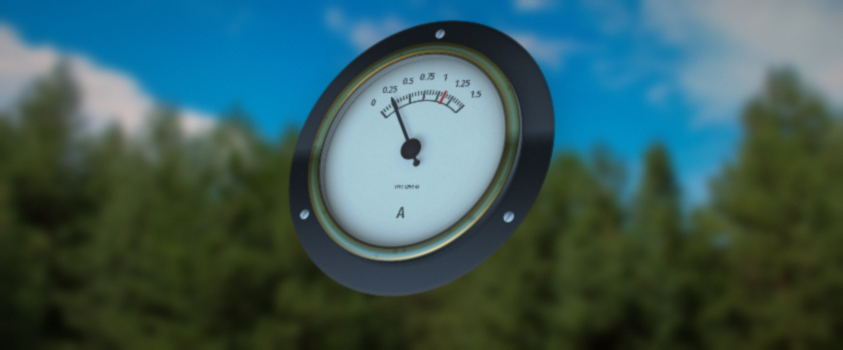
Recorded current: A 0.25
